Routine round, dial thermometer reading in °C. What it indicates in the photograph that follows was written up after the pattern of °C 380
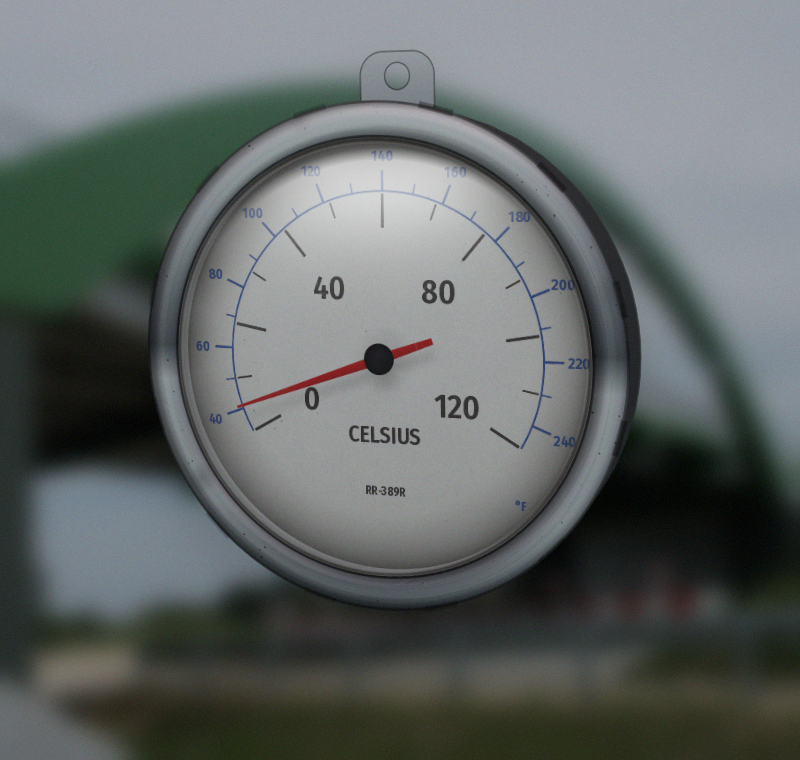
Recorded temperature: °C 5
